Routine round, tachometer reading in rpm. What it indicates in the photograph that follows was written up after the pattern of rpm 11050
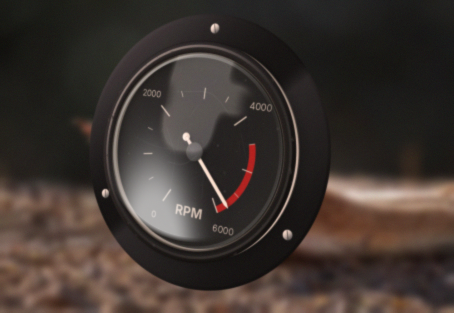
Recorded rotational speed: rpm 5750
